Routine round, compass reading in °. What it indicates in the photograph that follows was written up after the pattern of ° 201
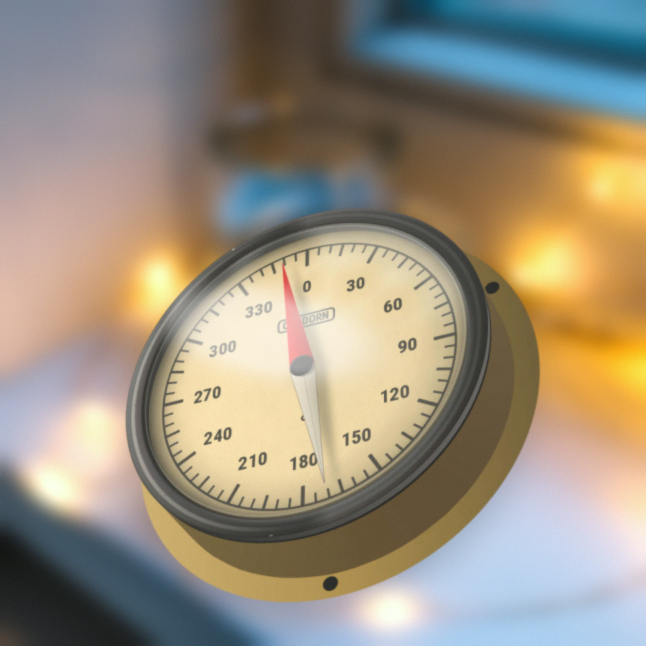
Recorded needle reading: ° 350
